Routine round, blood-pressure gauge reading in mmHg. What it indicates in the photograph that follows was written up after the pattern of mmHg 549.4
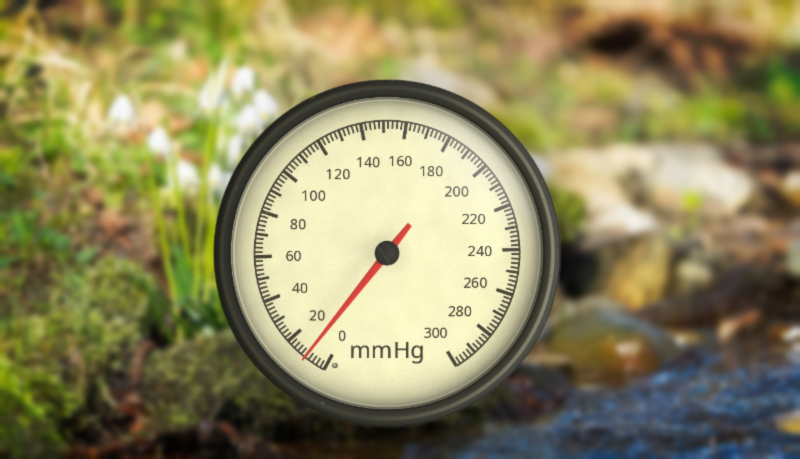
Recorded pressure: mmHg 10
